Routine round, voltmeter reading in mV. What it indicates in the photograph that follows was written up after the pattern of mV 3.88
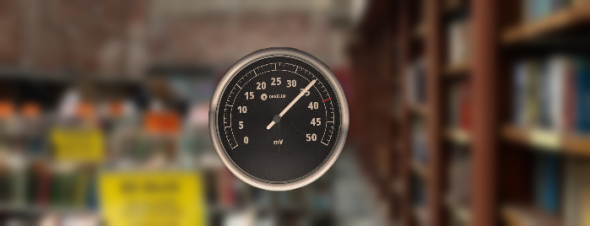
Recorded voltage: mV 35
